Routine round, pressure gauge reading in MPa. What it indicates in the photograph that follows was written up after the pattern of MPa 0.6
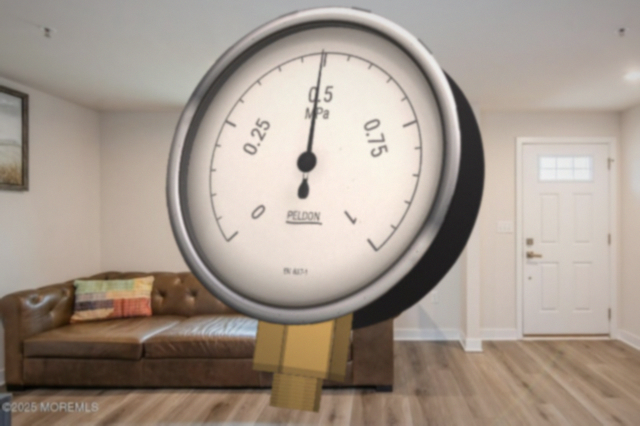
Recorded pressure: MPa 0.5
